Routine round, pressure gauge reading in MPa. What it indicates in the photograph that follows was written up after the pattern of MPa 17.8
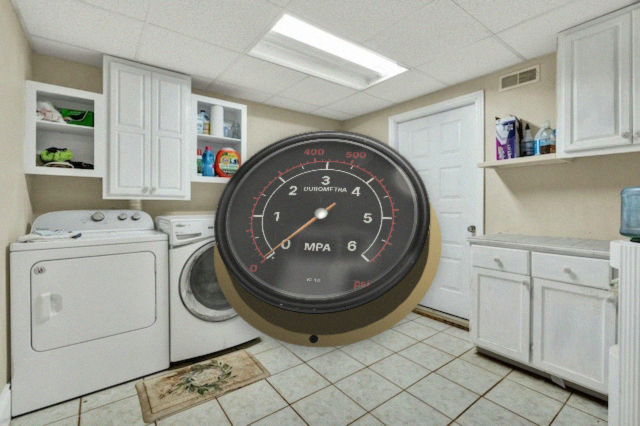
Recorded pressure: MPa 0
